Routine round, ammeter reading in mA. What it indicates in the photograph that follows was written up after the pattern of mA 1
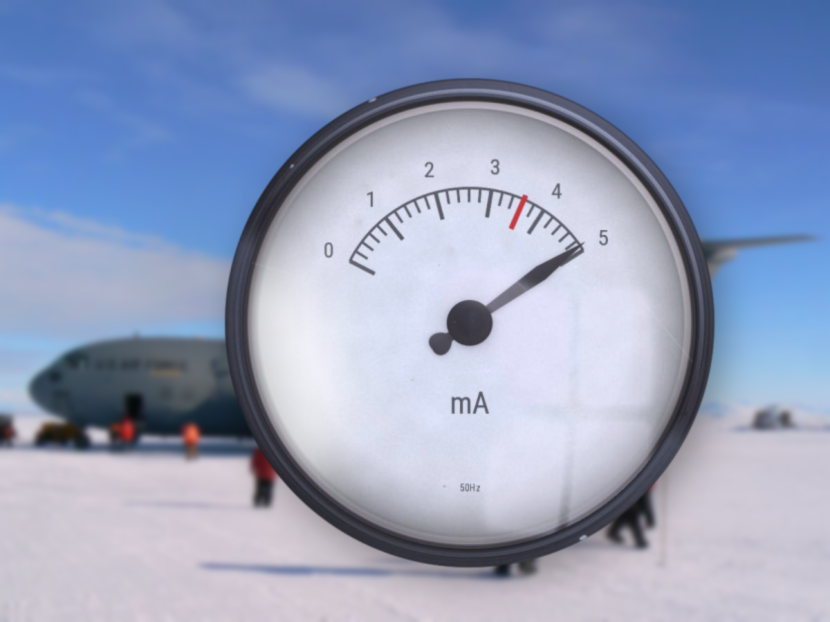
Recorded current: mA 4.9
